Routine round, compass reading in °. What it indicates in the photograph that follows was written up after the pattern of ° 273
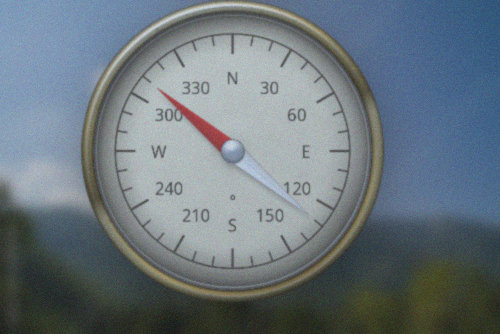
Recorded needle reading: ° 310
